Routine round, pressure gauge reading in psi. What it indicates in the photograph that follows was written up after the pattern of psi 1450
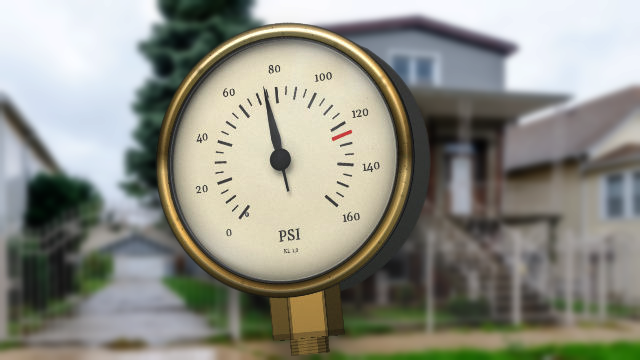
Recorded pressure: psi 75
